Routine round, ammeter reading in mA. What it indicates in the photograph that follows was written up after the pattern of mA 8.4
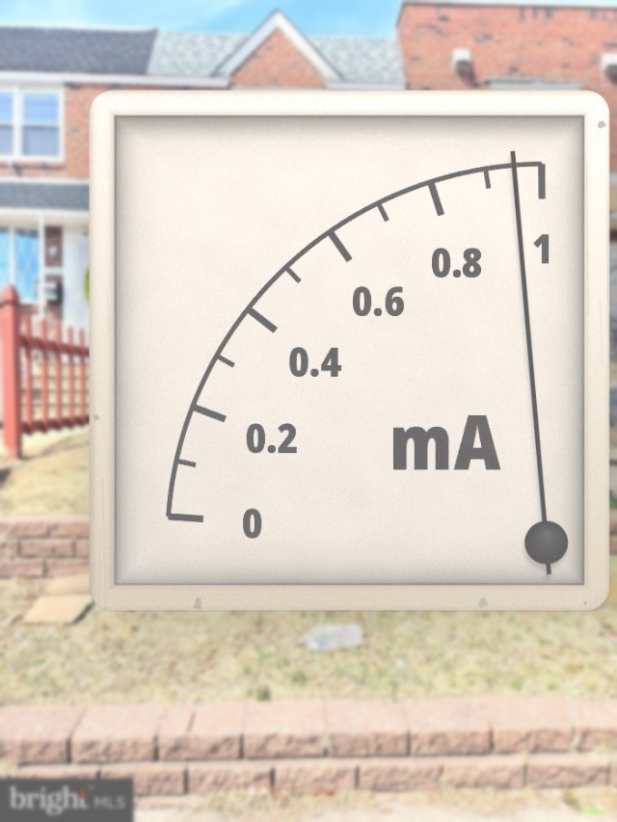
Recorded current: mA 0.95
